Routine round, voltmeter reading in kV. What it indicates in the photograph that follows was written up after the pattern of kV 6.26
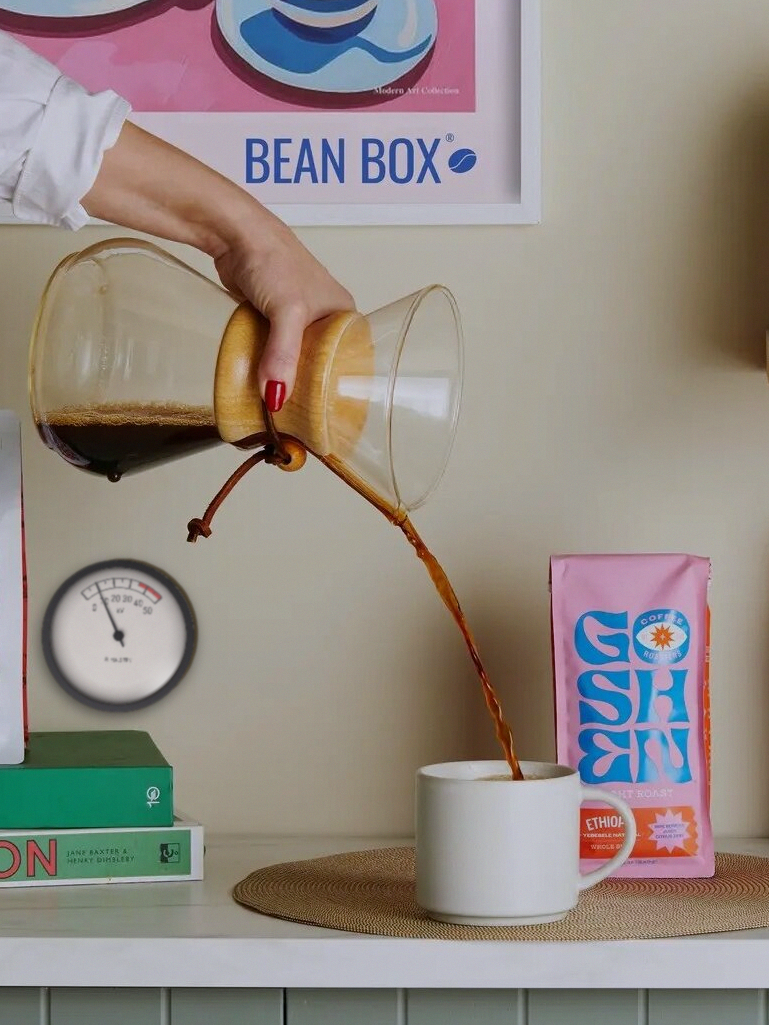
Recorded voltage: kV 10
